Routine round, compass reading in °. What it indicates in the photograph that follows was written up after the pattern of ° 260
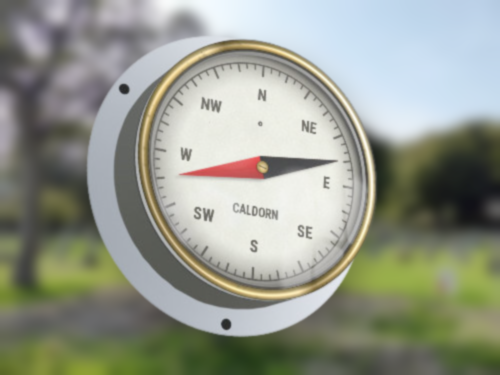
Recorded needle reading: ° 255
